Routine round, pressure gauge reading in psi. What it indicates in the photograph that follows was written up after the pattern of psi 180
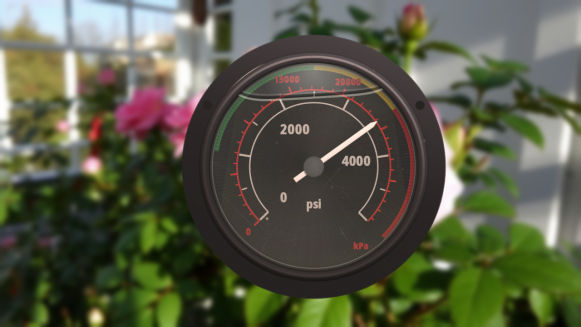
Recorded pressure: psi 3500
